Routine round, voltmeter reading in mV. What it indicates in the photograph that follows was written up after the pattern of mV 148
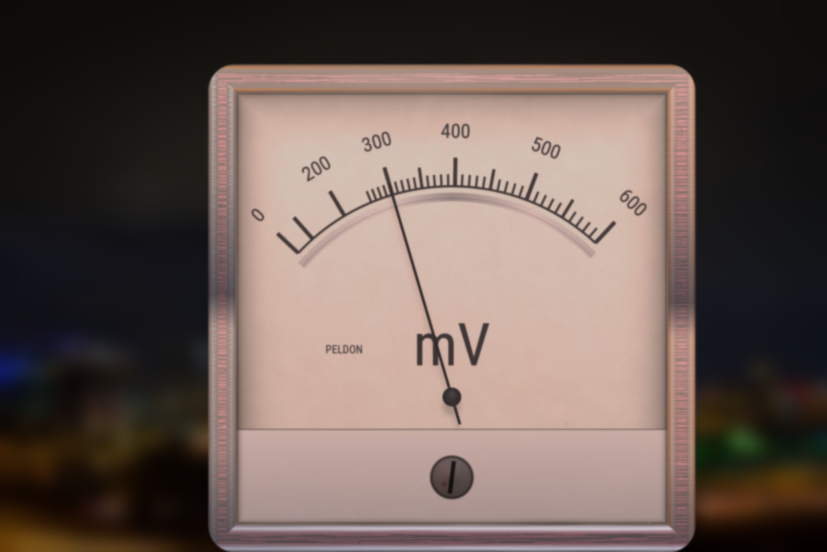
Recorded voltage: mV 300
